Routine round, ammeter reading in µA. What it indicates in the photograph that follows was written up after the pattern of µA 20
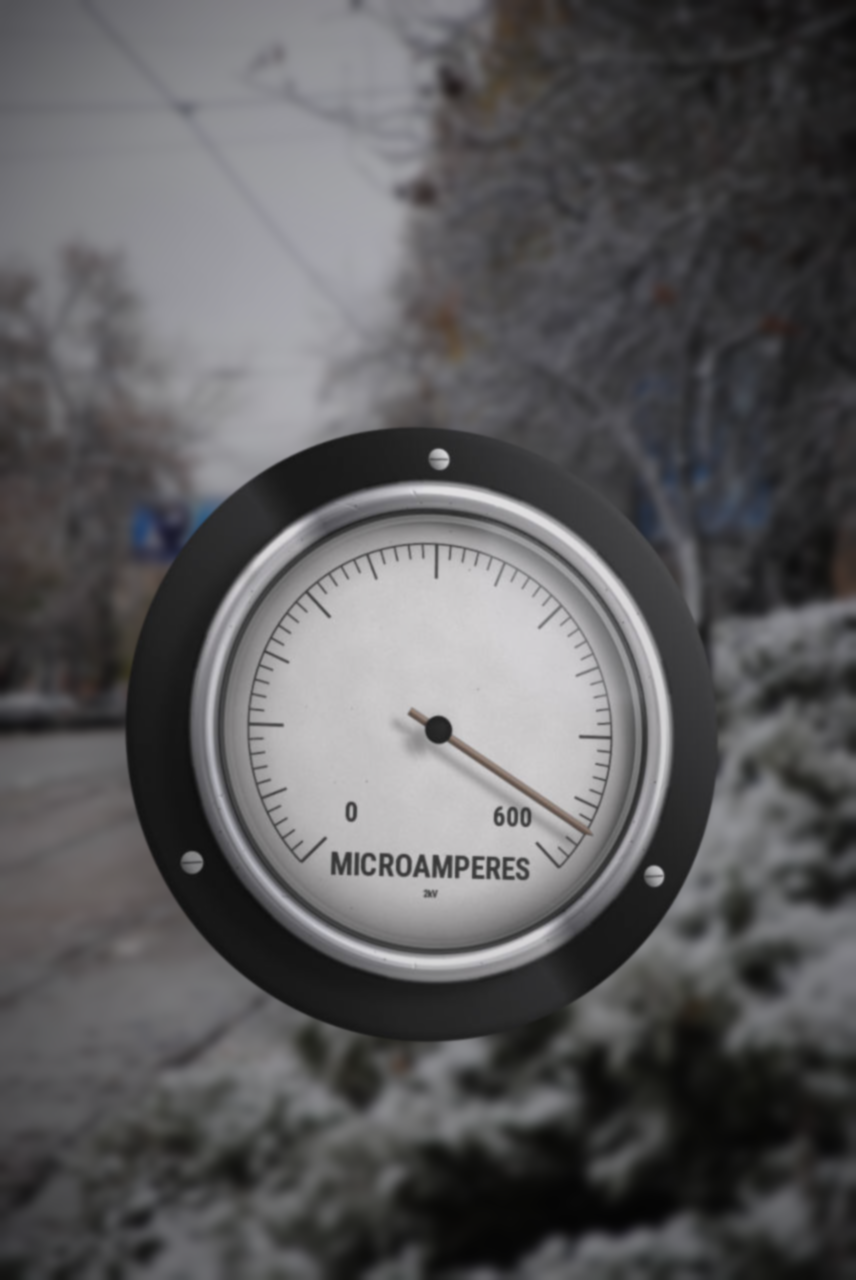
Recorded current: µA 570
